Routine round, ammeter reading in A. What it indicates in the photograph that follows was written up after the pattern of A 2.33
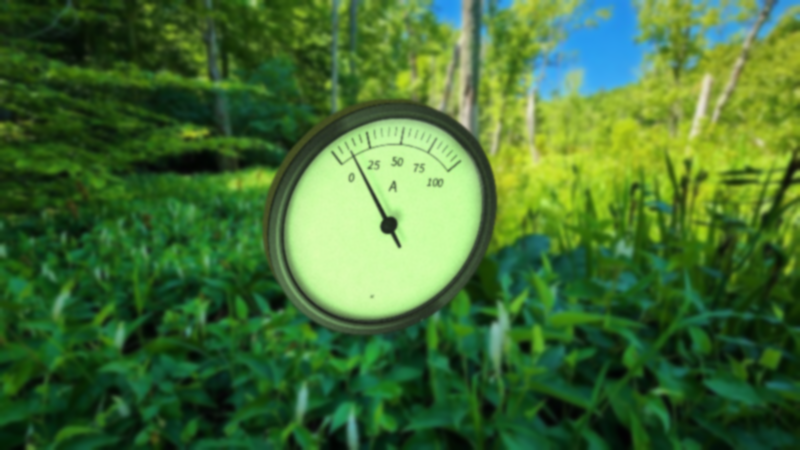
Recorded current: A 10
